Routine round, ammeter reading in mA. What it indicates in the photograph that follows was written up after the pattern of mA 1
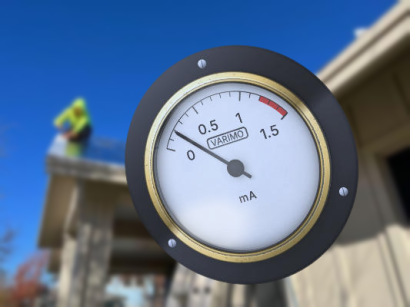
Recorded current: mA 0.2
